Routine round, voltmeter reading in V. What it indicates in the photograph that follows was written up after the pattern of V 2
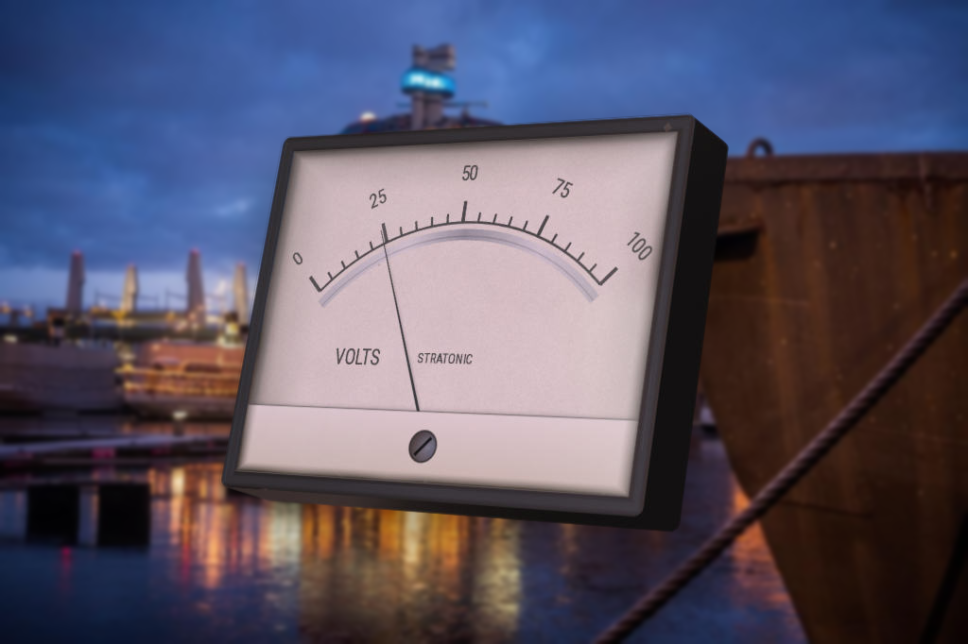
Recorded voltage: V 25
